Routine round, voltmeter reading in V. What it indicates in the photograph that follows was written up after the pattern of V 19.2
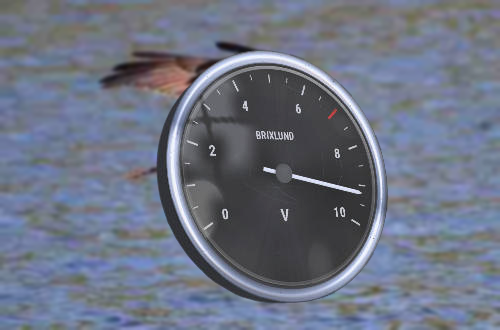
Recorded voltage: V 9.25
